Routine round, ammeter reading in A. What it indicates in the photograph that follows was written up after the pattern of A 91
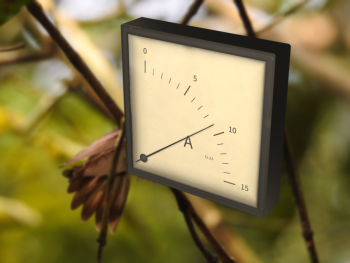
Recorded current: A 9
